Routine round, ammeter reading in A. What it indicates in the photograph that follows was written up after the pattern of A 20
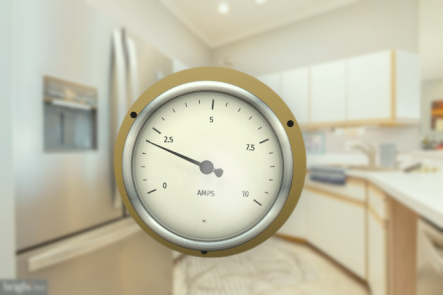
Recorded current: A 2
